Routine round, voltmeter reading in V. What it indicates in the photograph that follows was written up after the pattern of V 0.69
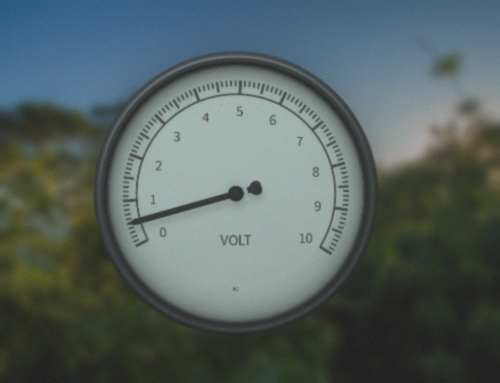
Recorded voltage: V 0.5
